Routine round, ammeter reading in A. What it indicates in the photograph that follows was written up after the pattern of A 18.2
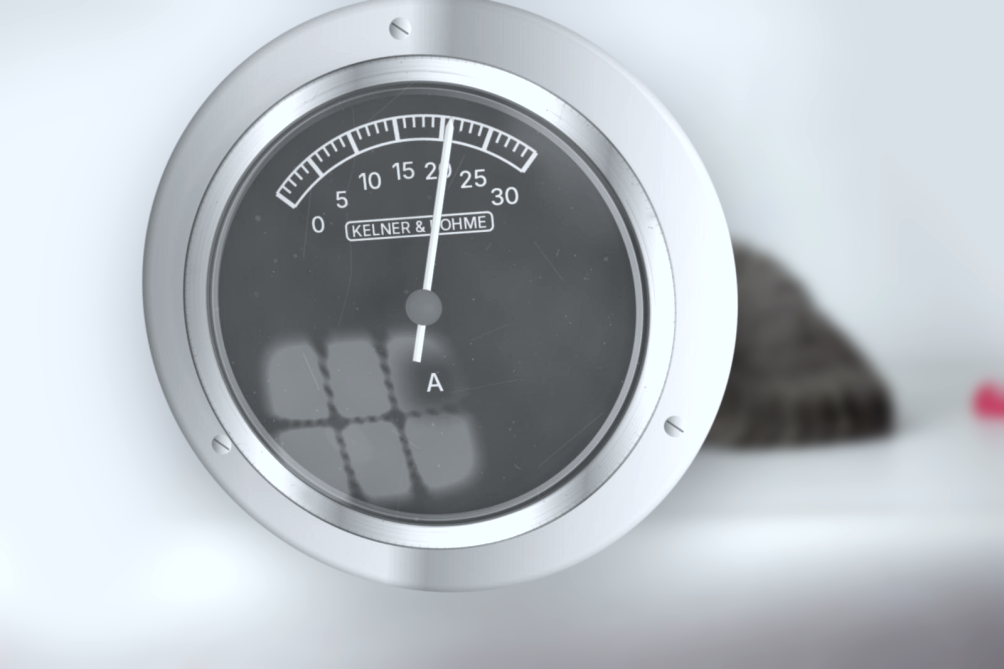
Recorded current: A 21
